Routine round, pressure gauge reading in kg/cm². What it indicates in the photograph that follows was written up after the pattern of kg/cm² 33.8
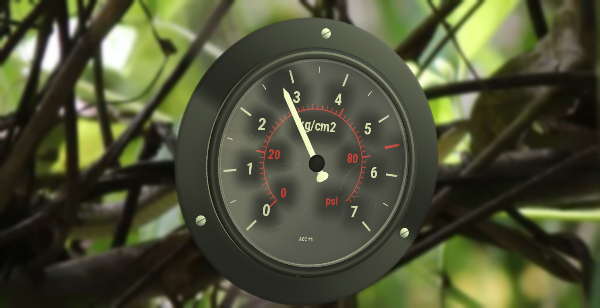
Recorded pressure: kg/cm² 2.75
